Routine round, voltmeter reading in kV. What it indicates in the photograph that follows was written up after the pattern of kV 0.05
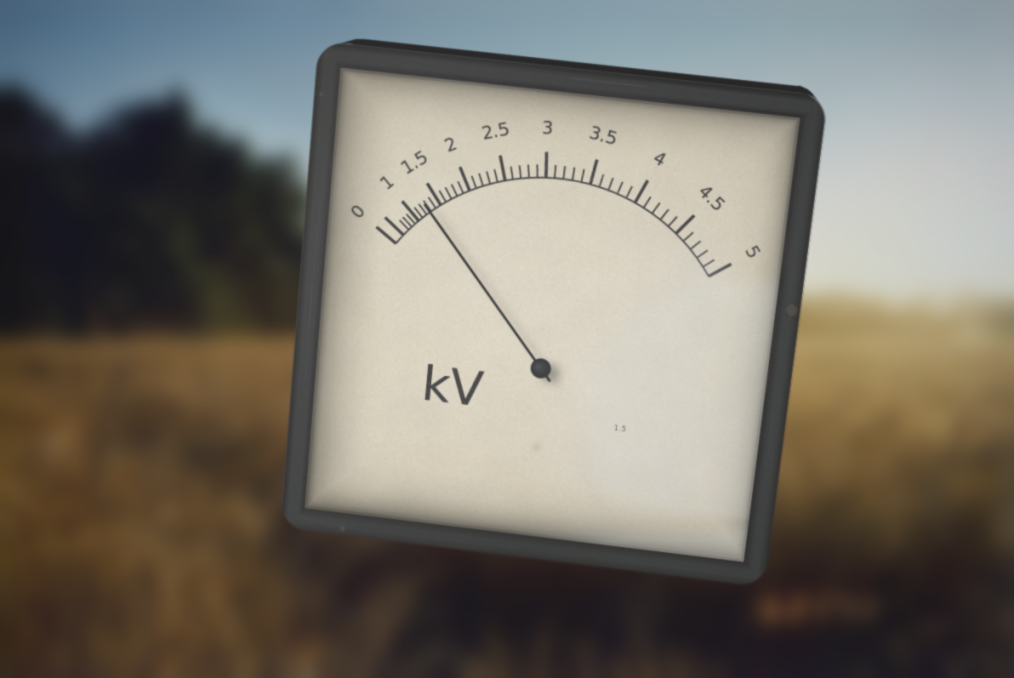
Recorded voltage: kV 1.3
